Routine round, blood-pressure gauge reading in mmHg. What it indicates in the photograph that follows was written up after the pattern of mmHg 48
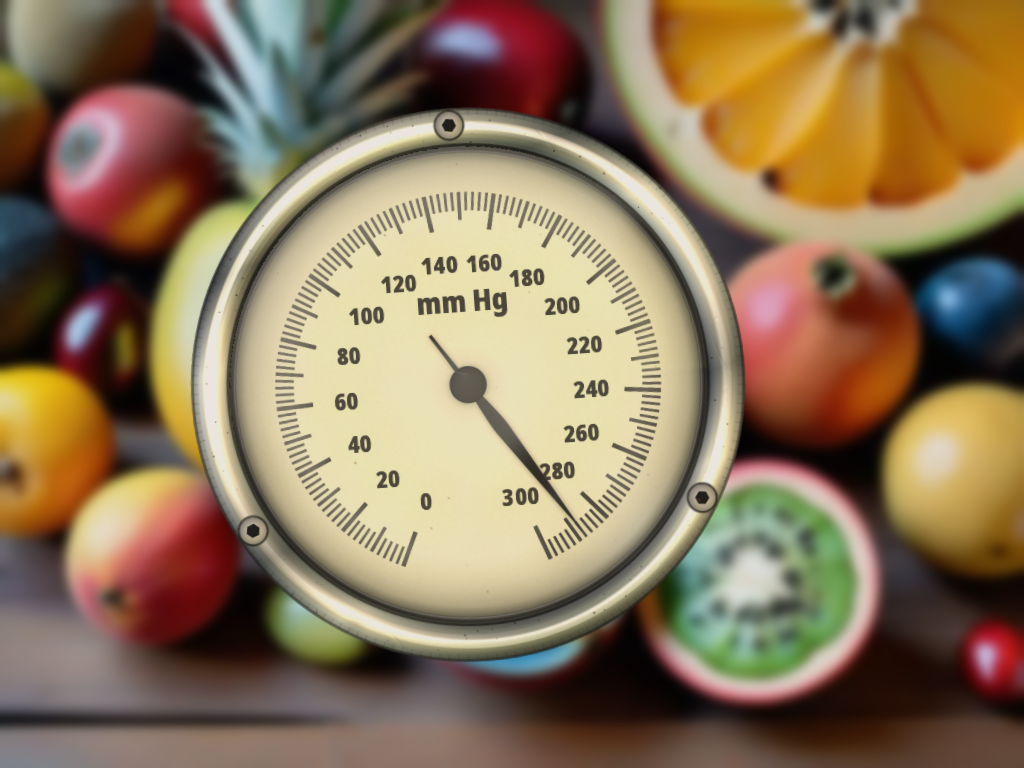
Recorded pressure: mmHg 288
